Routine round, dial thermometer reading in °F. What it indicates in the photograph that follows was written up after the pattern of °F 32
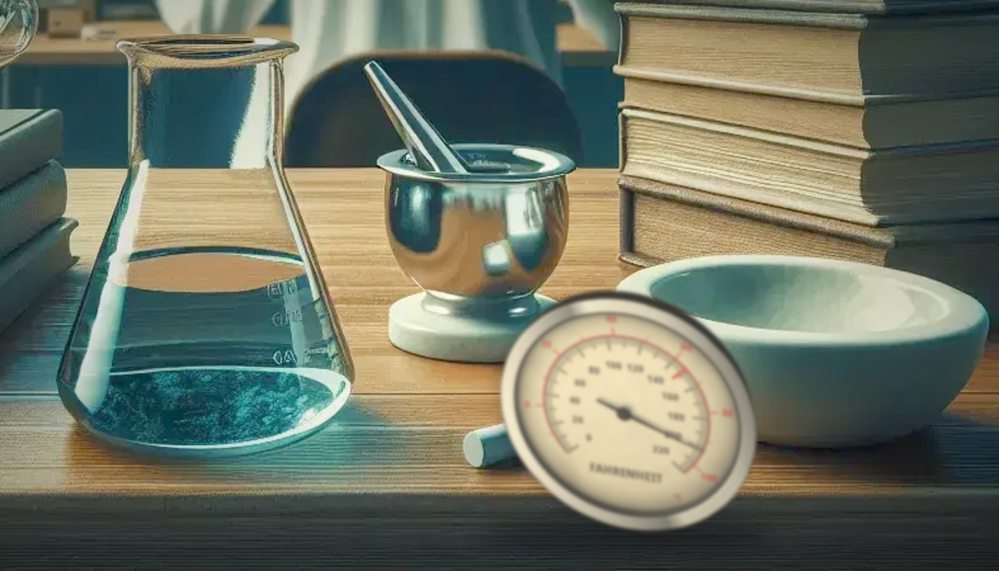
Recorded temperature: °F 200
